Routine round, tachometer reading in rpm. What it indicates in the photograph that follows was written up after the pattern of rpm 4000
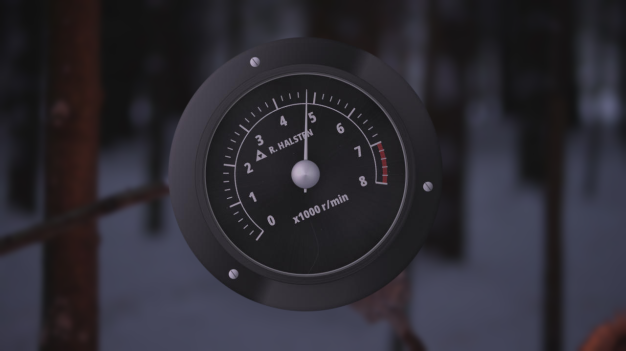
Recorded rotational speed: rpm 4800
